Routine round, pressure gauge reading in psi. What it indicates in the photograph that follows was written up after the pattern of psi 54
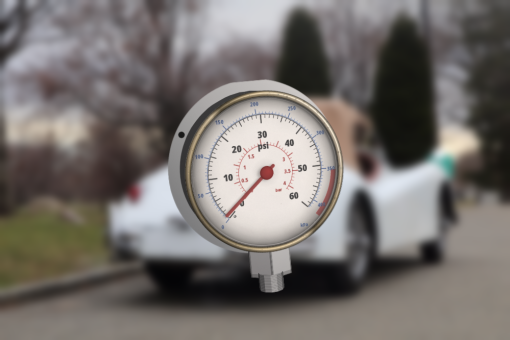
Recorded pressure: psi 1
